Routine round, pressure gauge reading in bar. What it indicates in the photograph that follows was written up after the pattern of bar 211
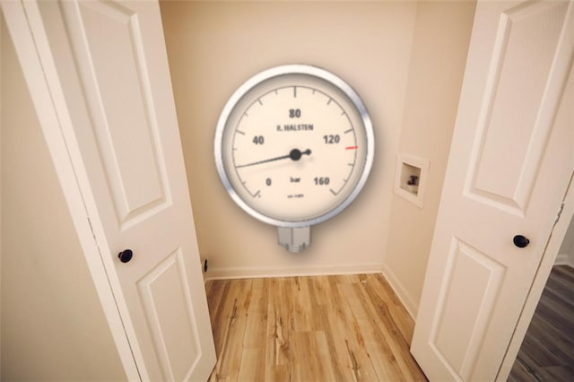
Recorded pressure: bar 20
